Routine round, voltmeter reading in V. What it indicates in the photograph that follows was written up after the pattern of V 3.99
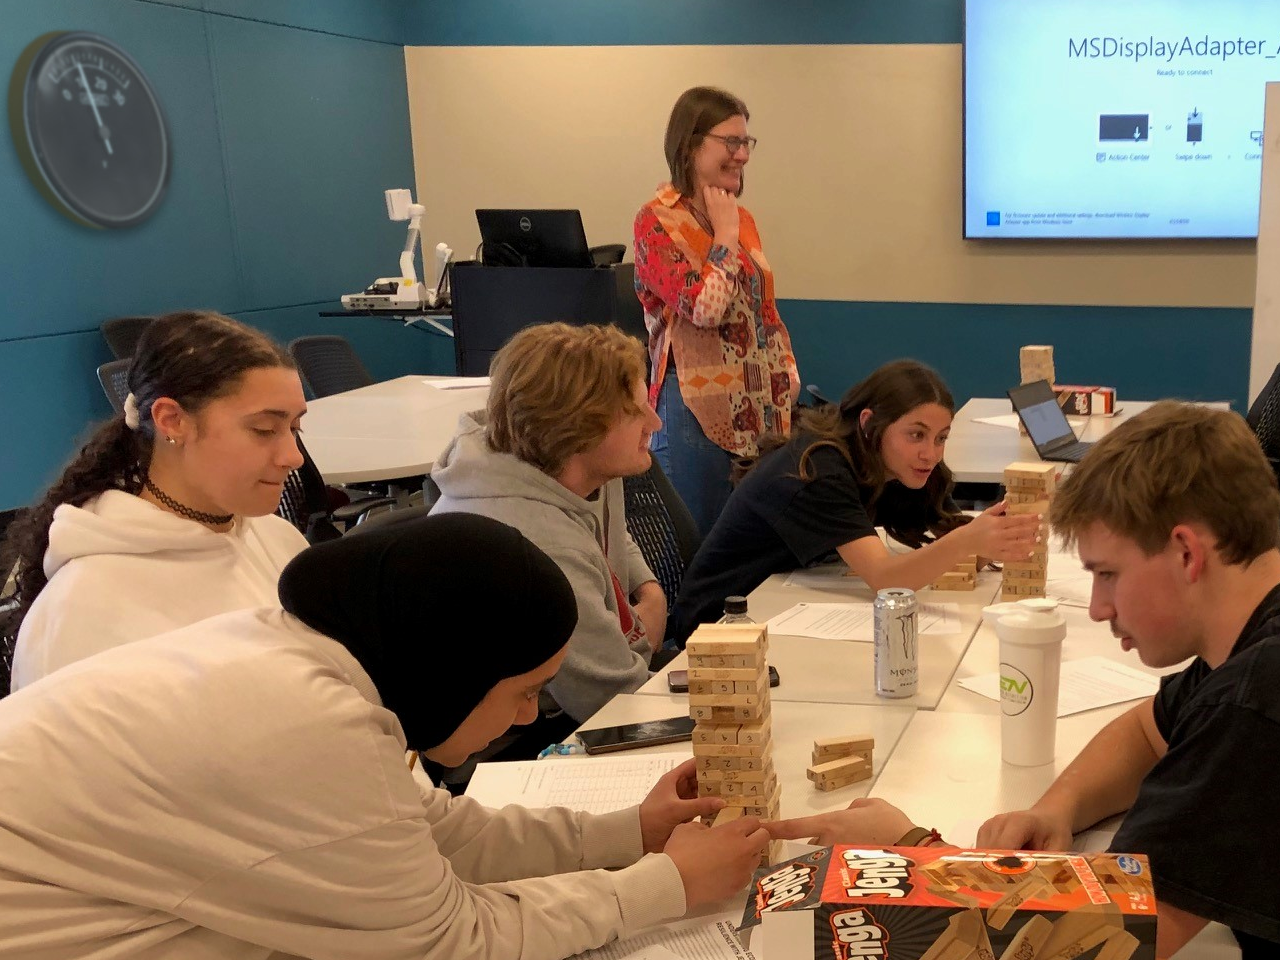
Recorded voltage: V 10
